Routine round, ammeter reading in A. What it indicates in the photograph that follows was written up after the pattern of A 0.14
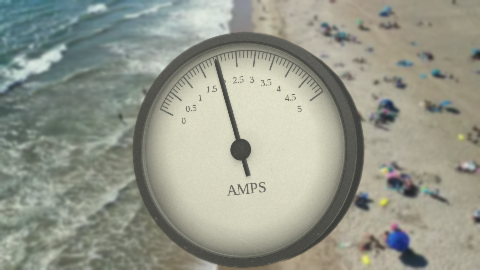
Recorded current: A 2
